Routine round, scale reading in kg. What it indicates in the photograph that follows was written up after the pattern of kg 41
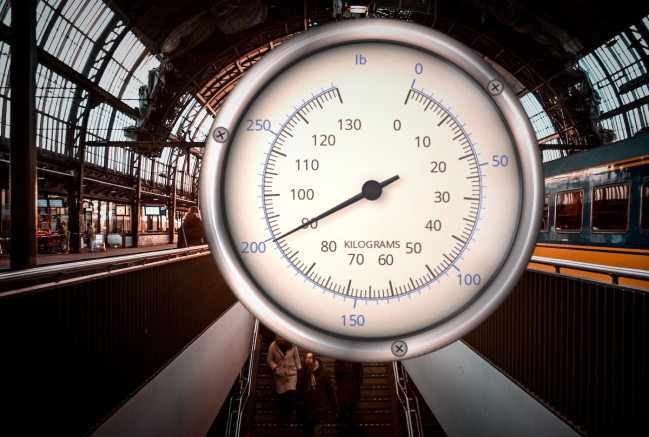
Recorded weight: kg 90
